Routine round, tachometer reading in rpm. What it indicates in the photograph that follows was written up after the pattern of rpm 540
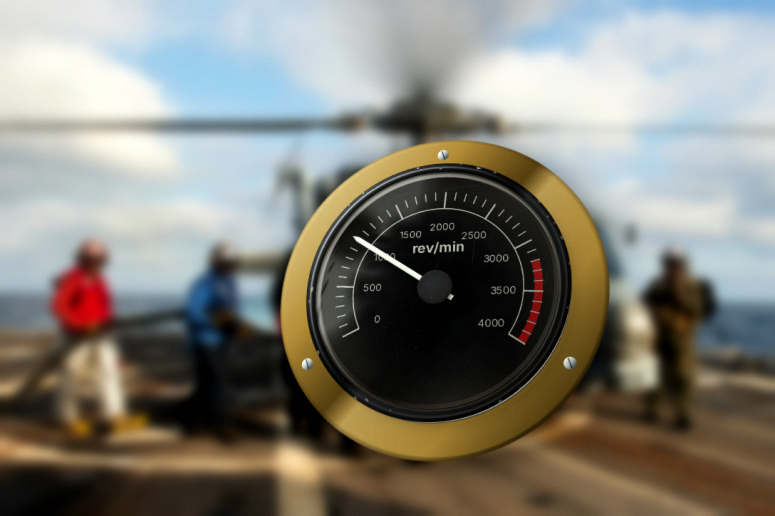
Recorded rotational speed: rpm 1000
